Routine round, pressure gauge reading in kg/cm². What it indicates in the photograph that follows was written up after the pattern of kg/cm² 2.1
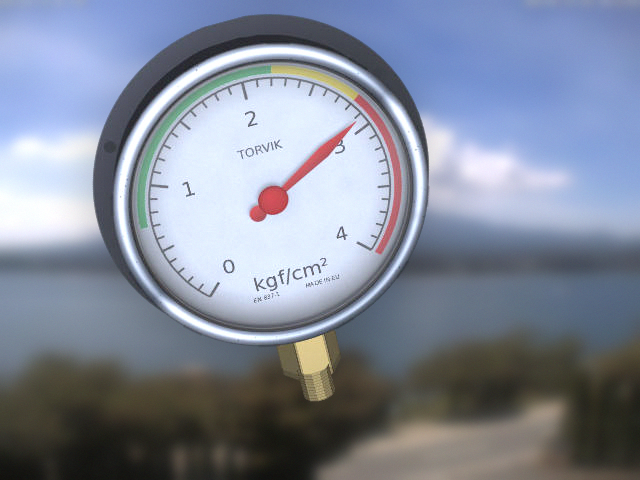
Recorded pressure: kg/cm² 2.9
